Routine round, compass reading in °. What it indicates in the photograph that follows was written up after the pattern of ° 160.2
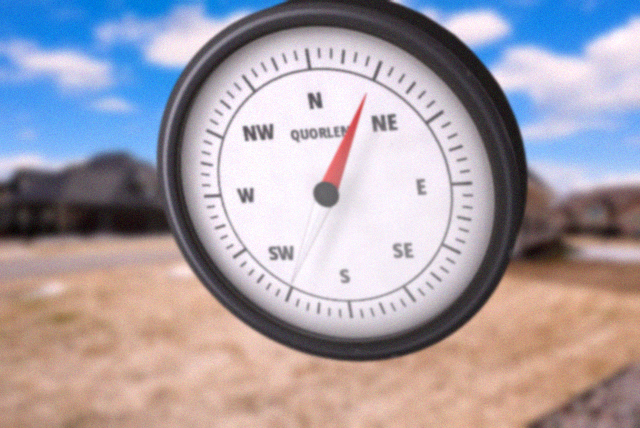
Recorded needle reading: ° 30
